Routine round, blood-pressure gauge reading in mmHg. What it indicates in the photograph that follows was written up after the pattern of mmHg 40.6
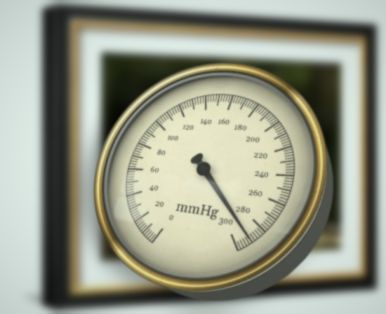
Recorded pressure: mmHg 290
